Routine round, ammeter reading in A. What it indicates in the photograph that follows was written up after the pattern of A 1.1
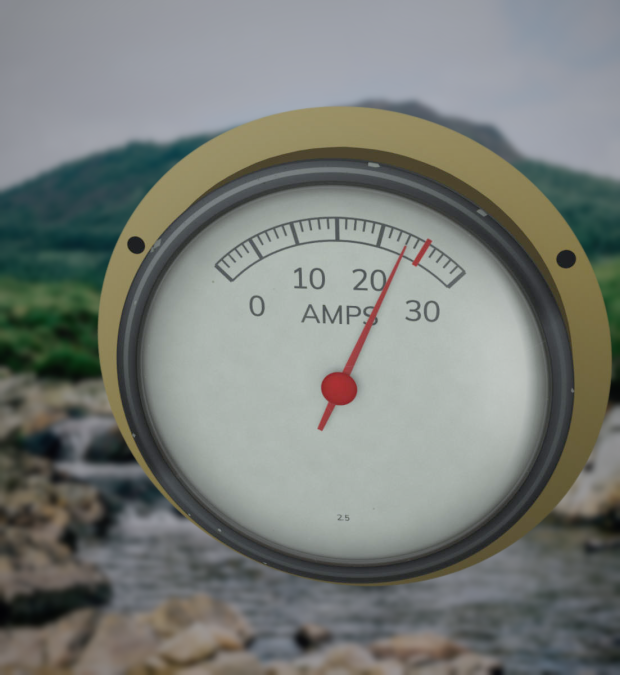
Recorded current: A 23
